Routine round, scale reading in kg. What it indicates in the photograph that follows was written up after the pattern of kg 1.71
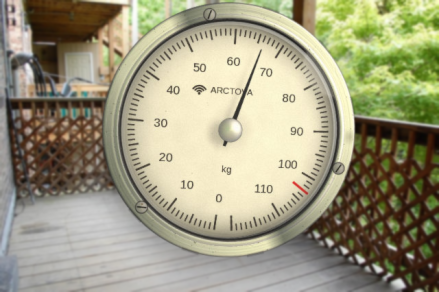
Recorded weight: kg 66
